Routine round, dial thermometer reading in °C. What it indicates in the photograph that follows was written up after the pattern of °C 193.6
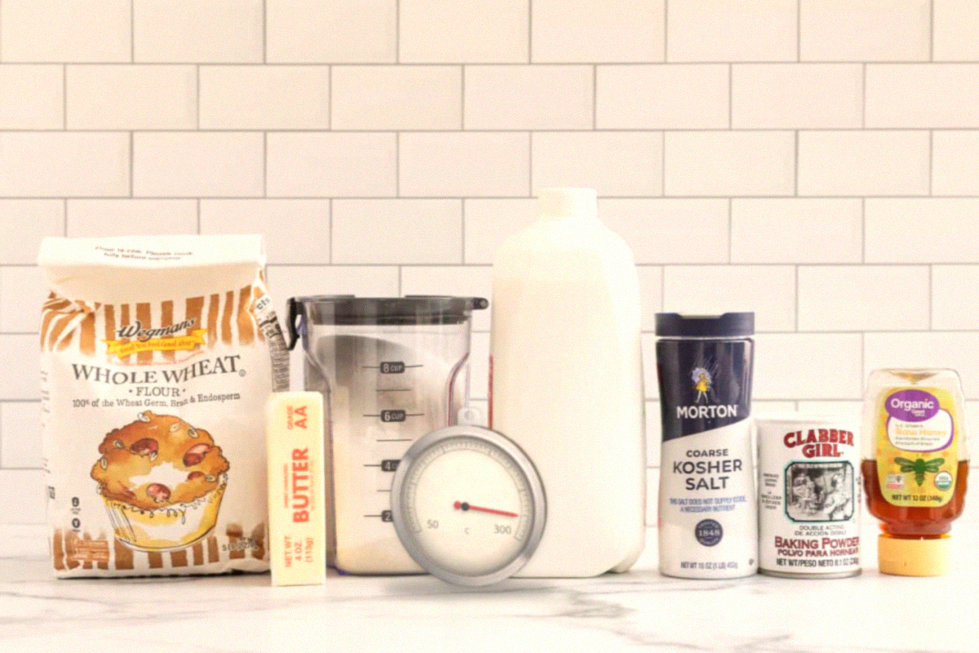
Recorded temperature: °C 275
